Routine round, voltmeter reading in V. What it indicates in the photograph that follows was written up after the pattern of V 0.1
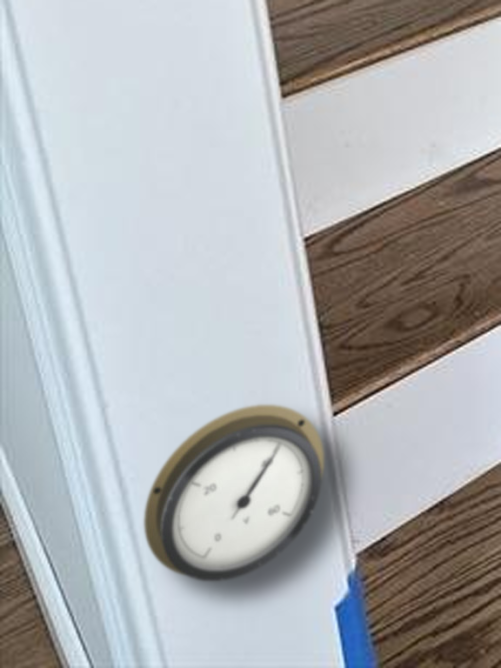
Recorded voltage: V 40
